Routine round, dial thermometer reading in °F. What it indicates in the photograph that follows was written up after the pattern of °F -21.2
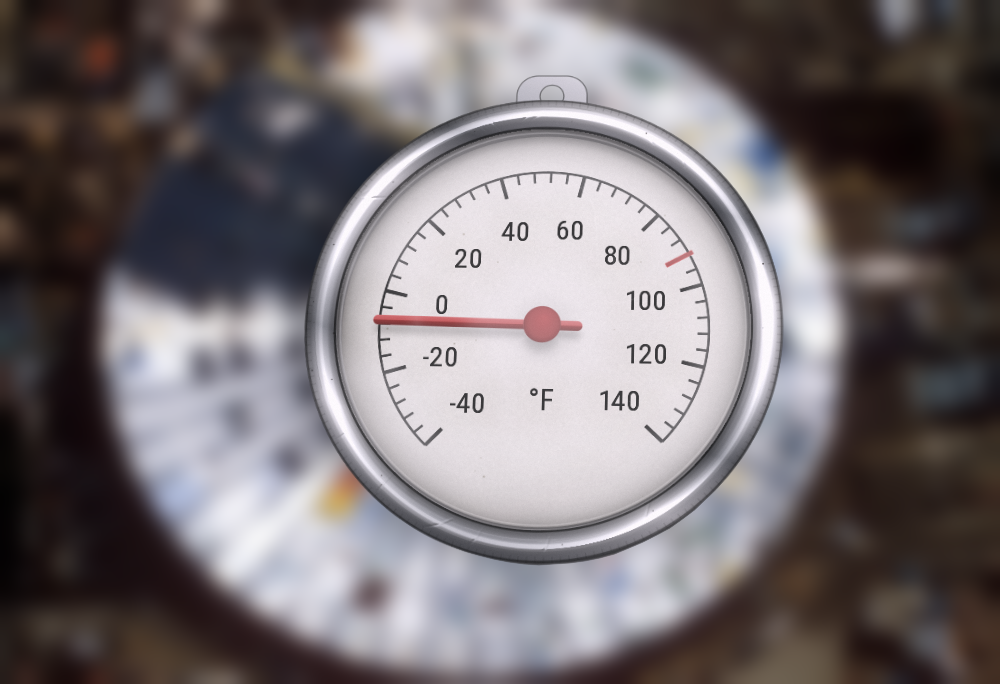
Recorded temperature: °F -8
